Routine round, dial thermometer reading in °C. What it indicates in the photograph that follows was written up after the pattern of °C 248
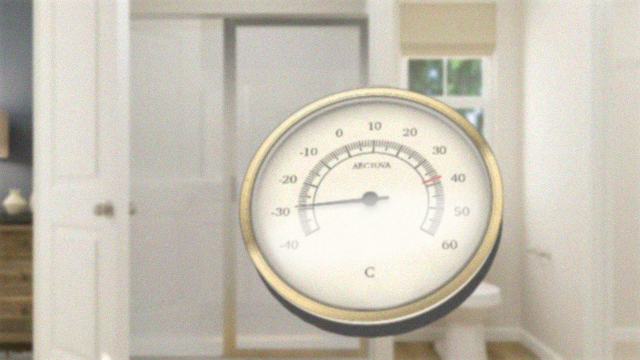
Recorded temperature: °C -30
